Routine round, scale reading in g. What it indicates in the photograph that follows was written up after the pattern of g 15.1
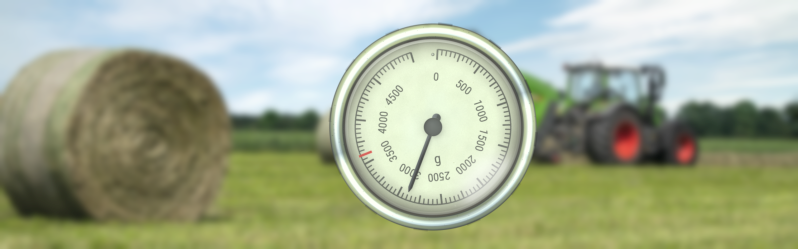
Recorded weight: g 2900
